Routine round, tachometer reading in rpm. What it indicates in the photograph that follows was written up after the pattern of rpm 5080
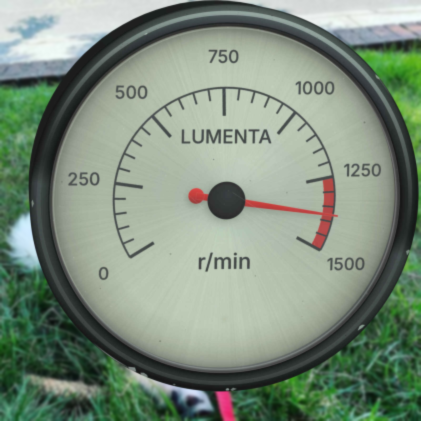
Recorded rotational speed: rpm 1375
